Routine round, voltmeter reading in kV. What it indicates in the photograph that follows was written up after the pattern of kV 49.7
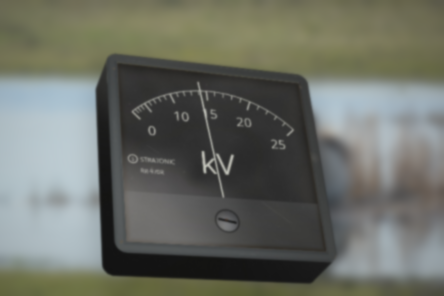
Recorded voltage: kV 14
